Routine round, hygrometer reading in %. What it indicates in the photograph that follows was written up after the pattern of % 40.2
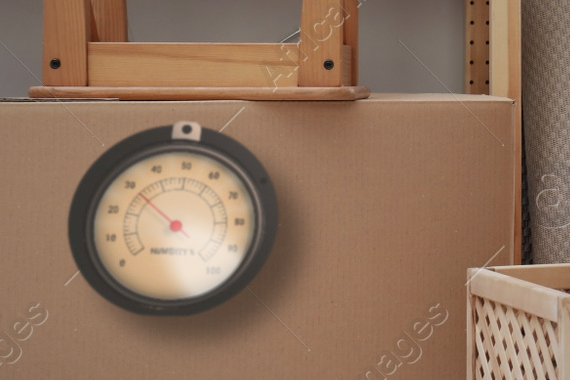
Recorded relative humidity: % 30
